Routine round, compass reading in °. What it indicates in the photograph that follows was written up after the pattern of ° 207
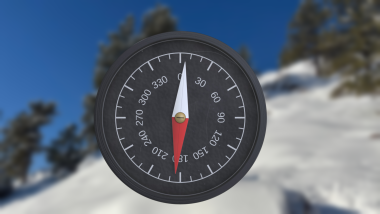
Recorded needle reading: ° 185
